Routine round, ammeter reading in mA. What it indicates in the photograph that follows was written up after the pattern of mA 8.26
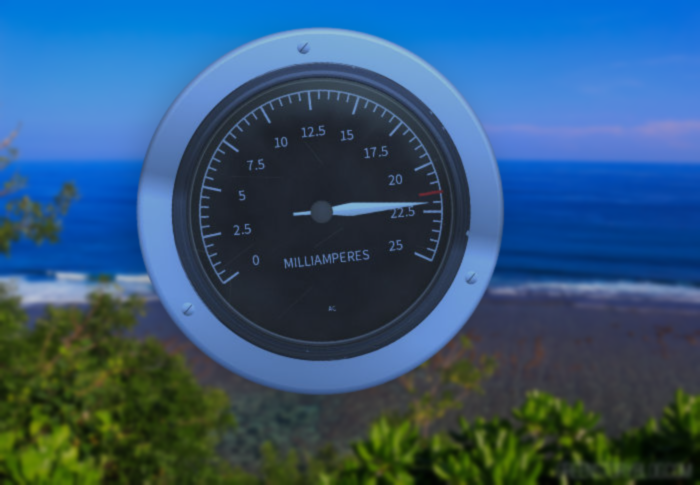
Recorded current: mA 22
